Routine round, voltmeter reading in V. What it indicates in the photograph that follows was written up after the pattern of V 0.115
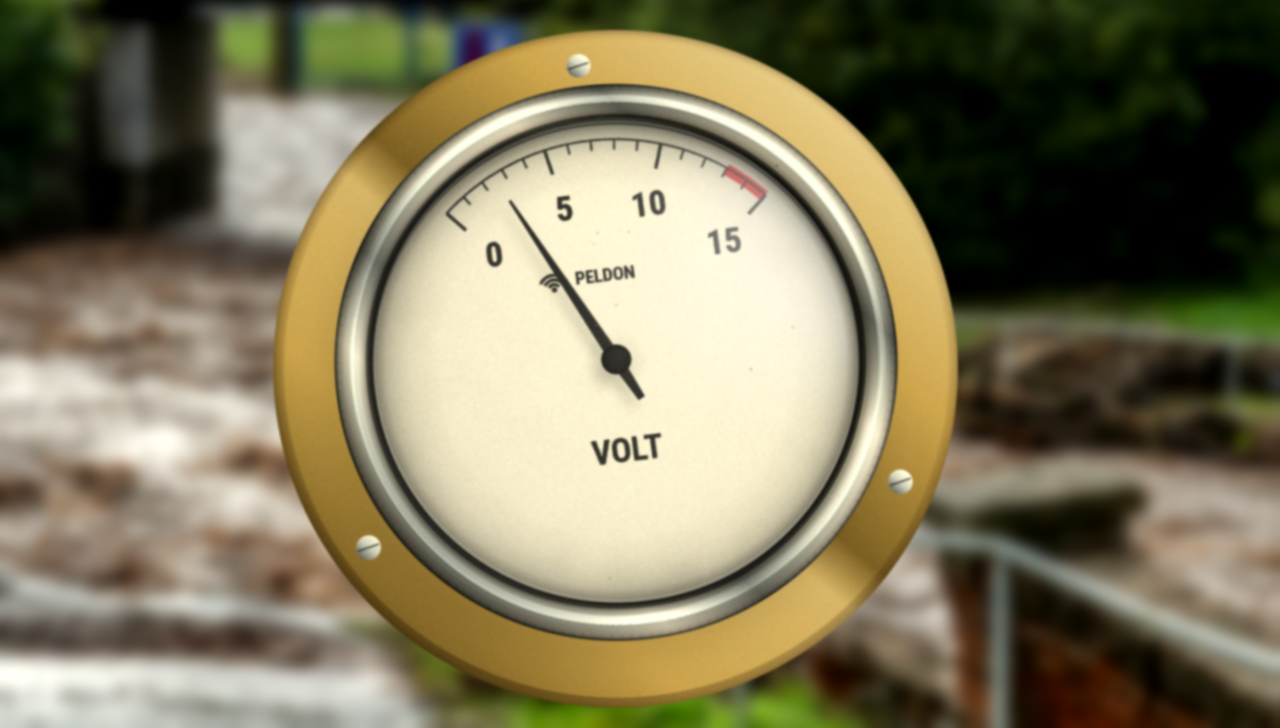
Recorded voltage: V 2.5
